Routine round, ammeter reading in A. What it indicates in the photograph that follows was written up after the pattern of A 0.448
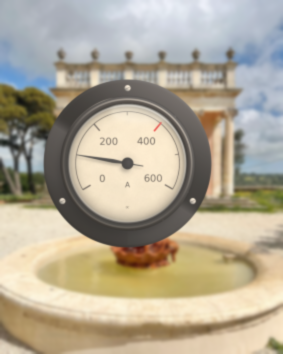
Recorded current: A 100
